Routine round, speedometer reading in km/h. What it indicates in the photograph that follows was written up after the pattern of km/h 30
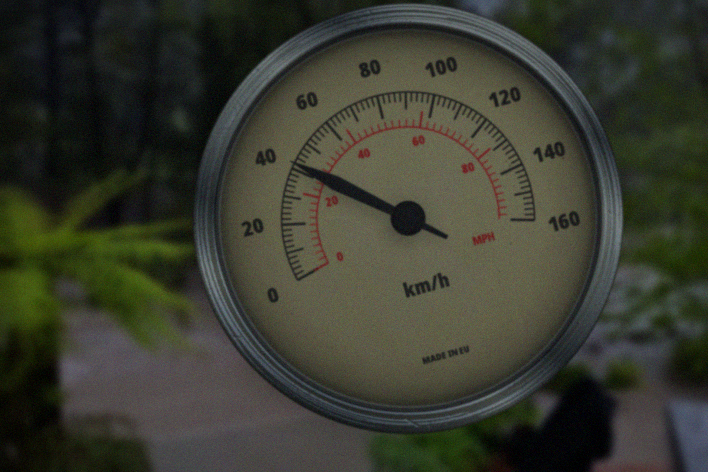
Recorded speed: km/h 42
